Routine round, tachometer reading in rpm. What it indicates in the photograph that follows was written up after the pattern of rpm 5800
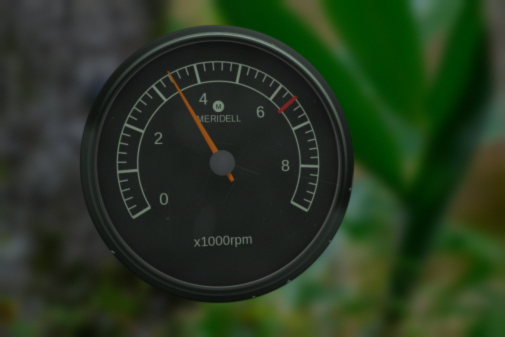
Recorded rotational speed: rpm 3400
